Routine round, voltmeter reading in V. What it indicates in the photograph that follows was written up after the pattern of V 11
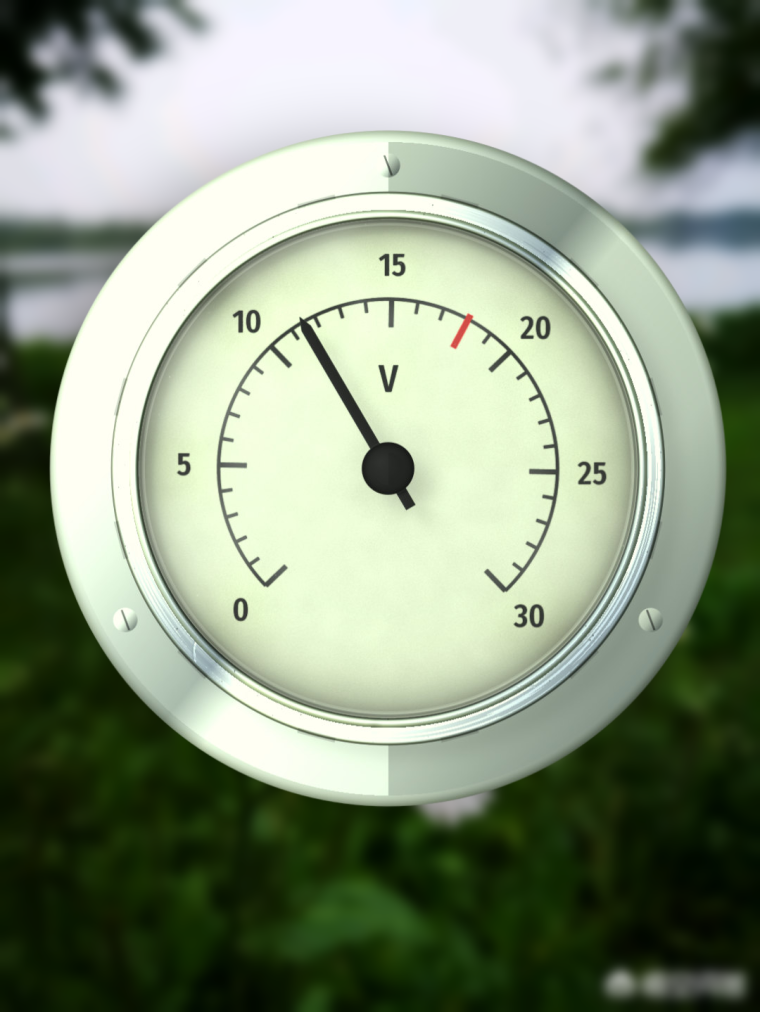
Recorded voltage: V 11.5
